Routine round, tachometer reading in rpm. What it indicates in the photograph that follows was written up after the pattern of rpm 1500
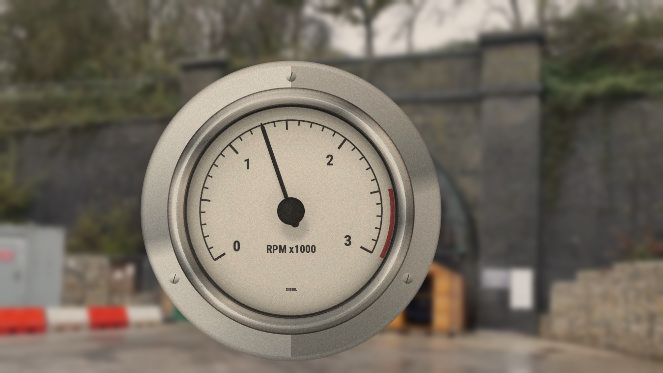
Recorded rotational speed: rpm 1300
